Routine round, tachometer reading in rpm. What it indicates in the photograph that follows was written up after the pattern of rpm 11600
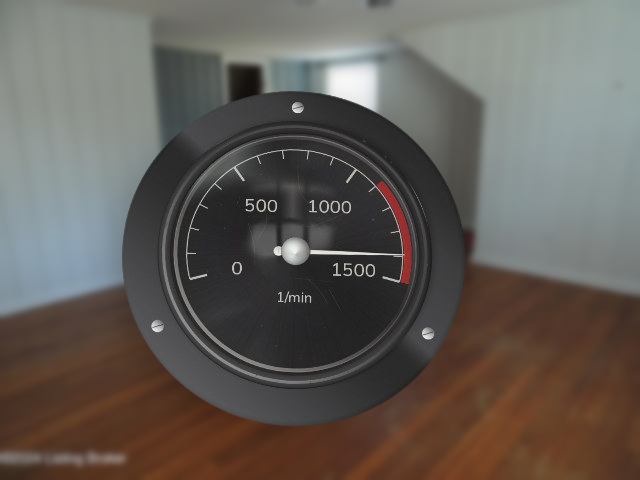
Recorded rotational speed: rpm 1400
